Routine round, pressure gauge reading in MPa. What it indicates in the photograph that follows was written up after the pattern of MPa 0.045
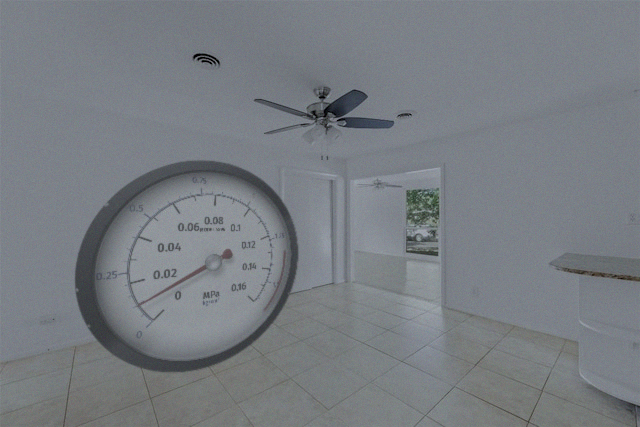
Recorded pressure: MPa 0.01
